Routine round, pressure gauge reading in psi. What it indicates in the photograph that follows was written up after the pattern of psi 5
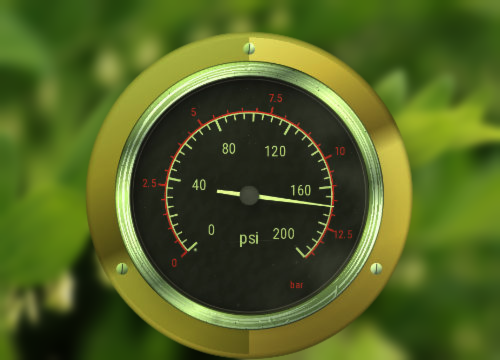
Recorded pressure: psi 170
